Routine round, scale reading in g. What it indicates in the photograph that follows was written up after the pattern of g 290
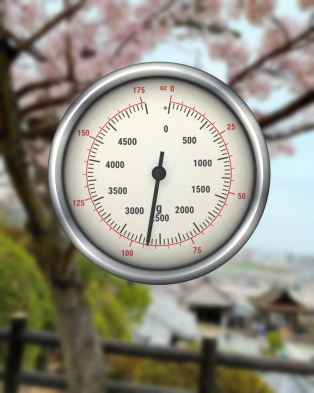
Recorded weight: g 2650
